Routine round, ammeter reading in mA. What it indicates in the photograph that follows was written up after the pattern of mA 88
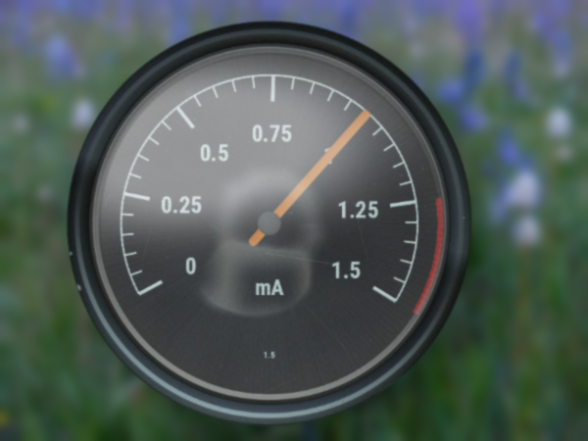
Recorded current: mA 1
